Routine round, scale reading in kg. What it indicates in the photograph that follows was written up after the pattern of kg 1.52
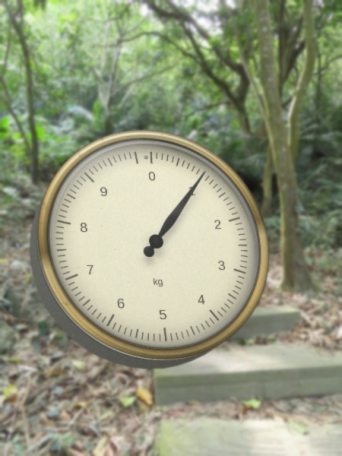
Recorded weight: kg 1
